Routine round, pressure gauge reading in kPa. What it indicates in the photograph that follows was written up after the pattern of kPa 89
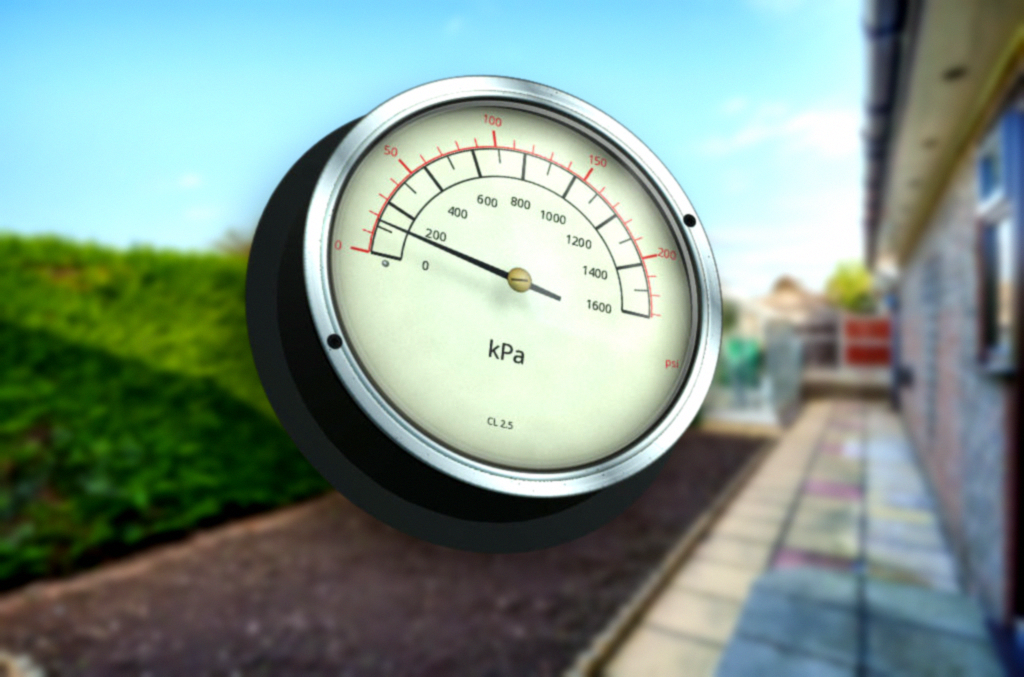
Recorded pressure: kPa 100
